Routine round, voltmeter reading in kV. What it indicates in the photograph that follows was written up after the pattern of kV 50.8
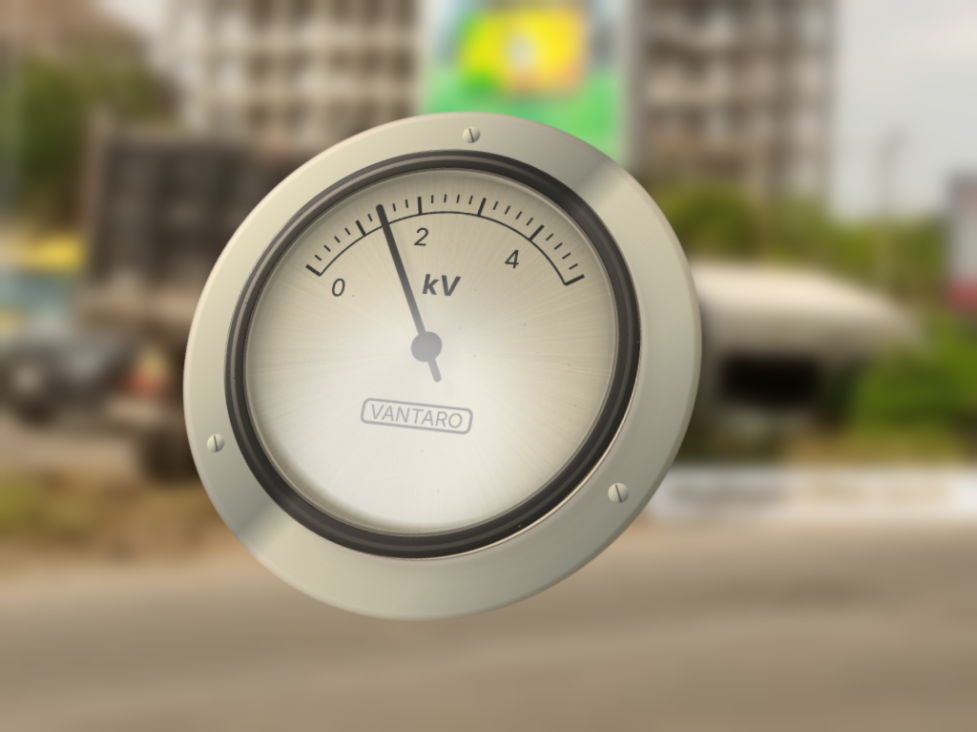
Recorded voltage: kV 1.4
